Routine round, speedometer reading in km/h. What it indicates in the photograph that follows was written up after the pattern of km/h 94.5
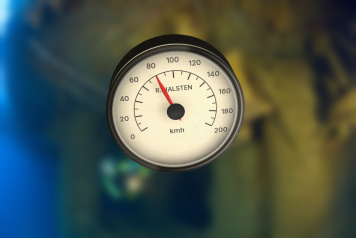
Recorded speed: km/h 80
